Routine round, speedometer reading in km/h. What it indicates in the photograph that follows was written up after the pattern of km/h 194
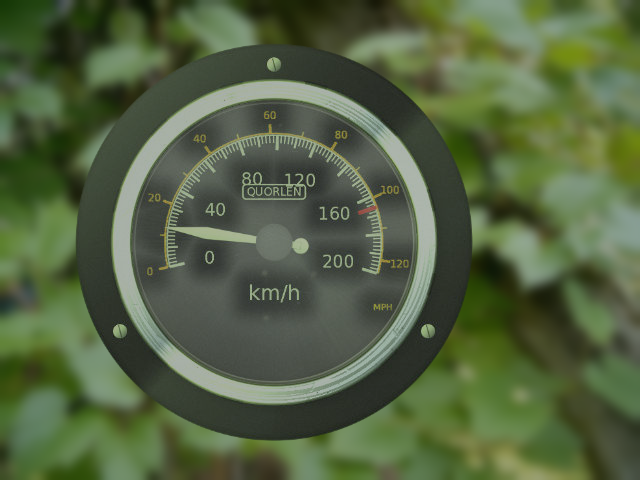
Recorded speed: km/h 20
